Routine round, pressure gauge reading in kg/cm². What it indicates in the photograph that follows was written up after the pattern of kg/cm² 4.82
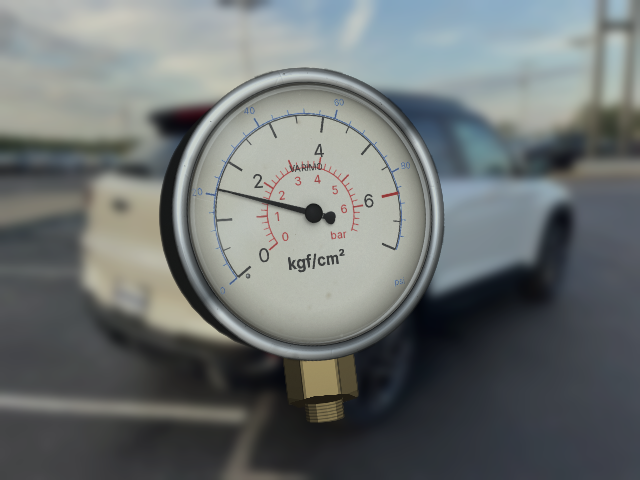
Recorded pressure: kg/cm² 1.5
